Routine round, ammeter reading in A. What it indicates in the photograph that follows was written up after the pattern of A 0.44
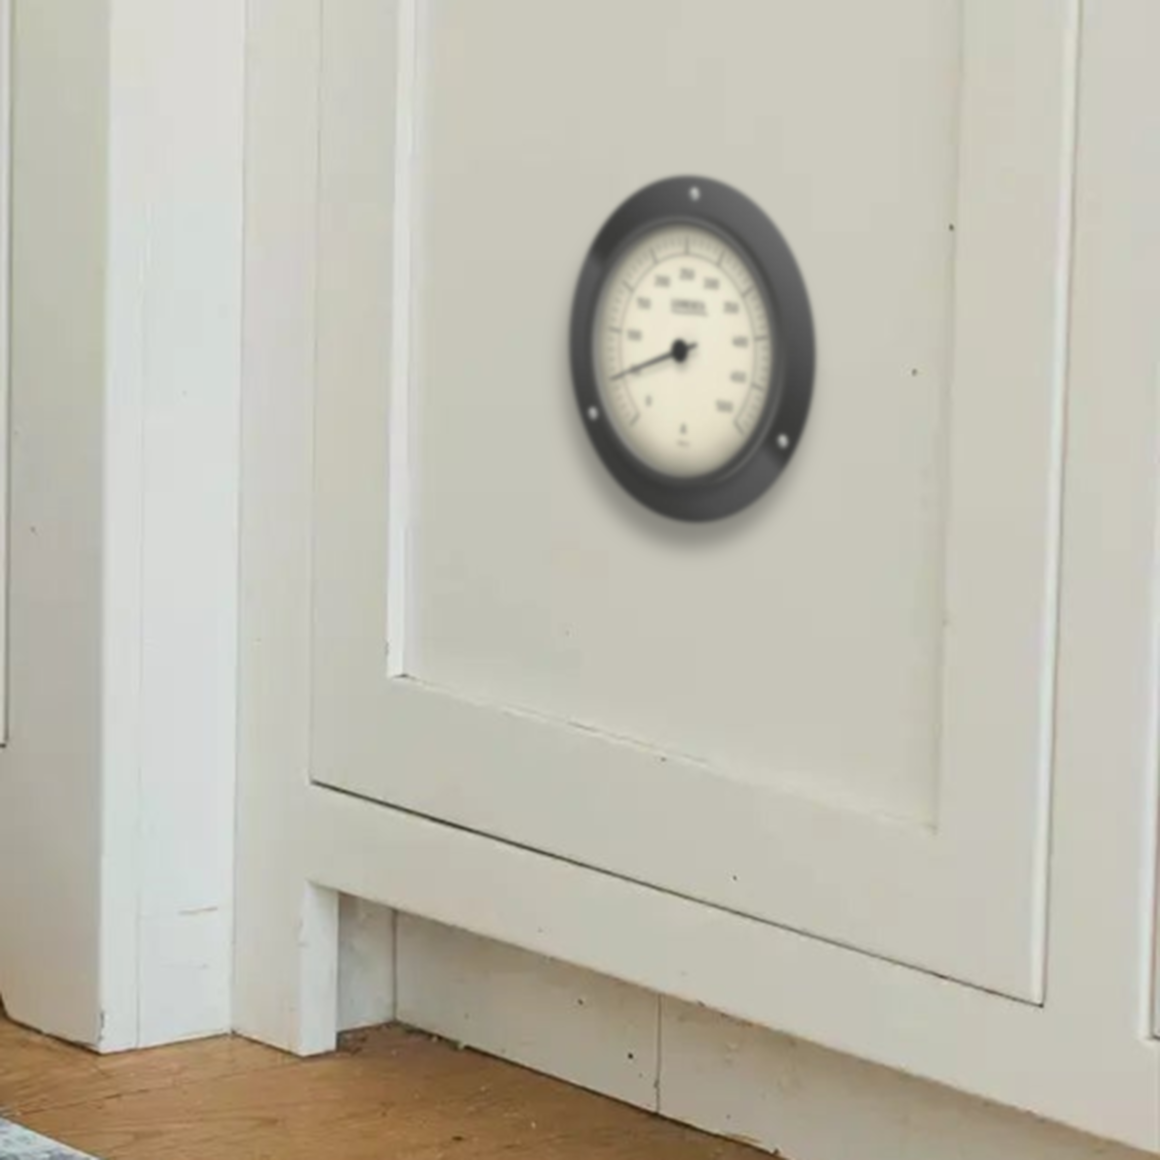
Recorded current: A 50
